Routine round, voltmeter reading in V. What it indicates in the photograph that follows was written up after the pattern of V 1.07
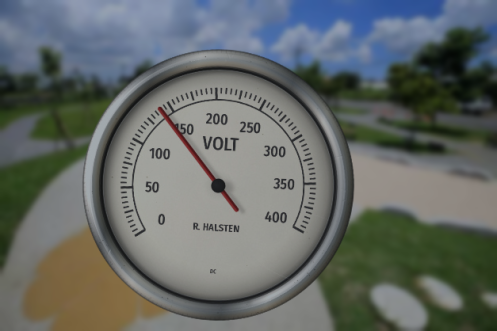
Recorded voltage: V 140
